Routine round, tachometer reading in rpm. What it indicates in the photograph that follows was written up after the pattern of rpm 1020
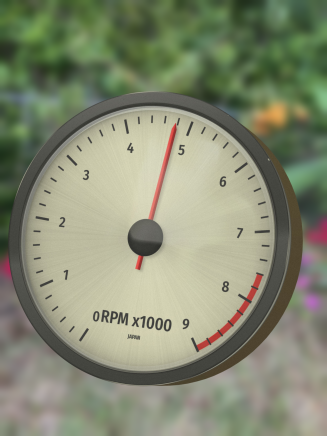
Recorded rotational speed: rpm 4800
